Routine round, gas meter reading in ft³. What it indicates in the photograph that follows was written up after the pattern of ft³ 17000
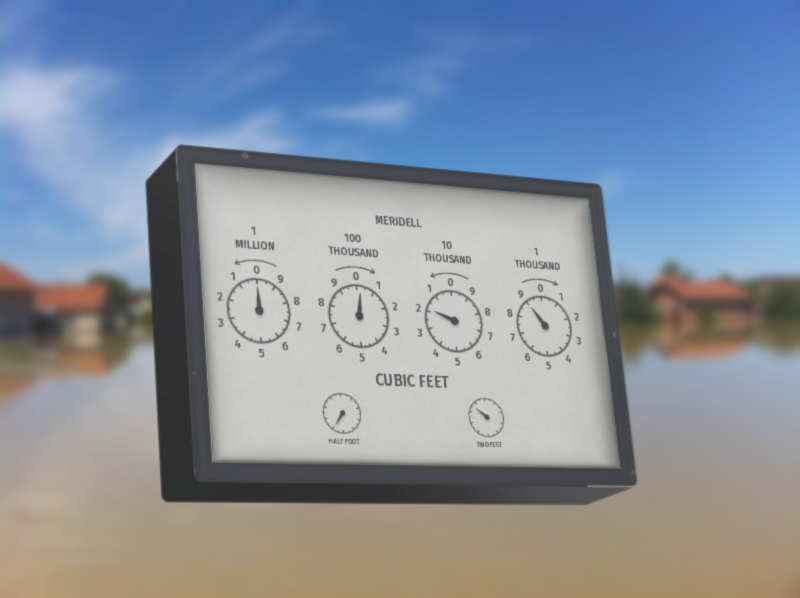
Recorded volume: ft³ 1900
